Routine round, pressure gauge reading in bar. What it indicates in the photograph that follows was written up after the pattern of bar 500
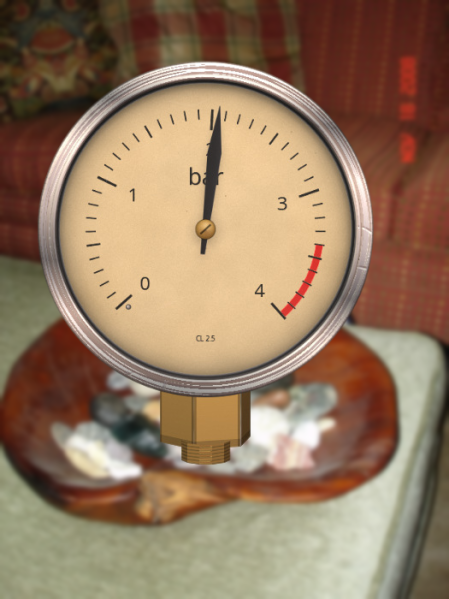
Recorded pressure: bar 2.05
